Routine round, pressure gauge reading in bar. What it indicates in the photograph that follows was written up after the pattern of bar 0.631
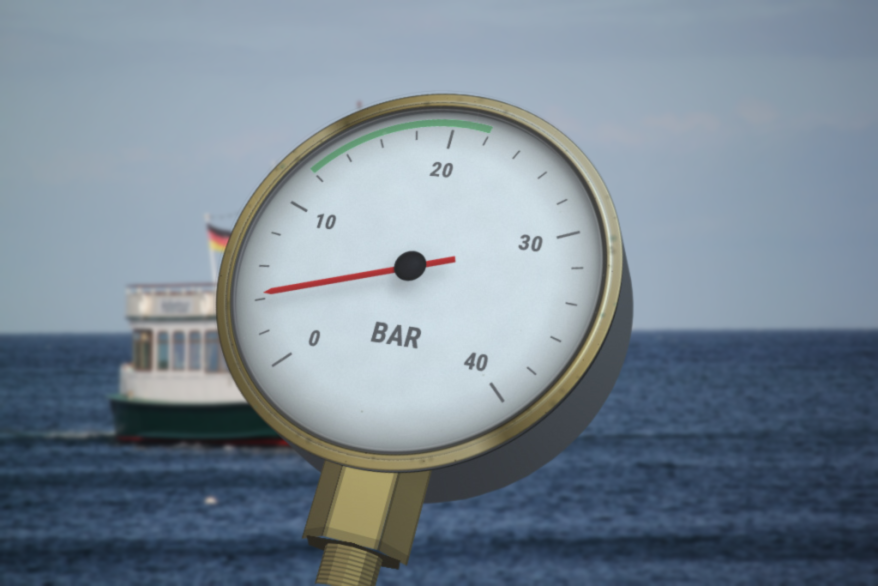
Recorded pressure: bar 4
